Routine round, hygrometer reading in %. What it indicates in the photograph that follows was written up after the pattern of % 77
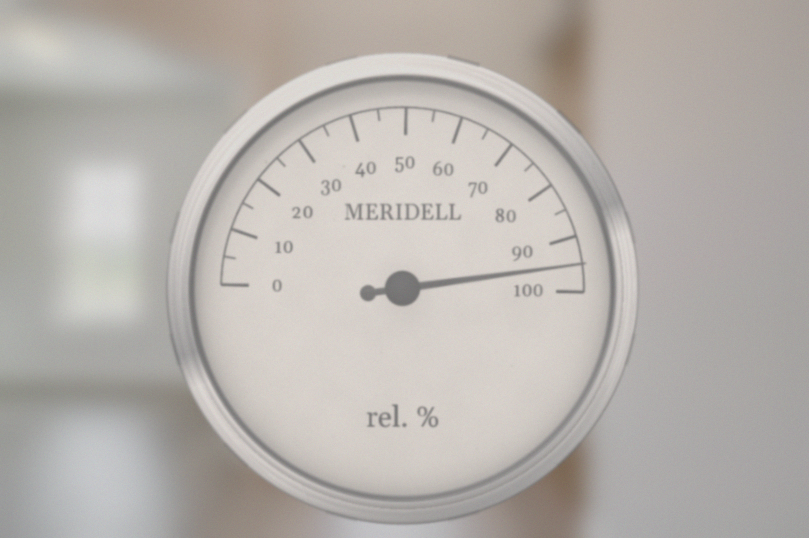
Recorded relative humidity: % 95
